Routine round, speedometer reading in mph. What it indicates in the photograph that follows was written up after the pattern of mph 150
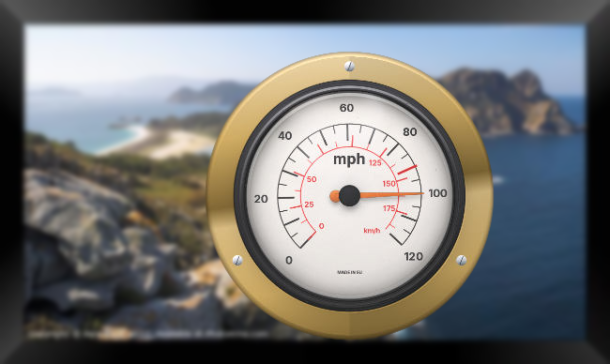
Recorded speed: mph 100
